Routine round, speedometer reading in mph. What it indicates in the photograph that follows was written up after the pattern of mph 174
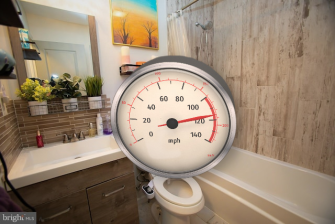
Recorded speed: mph 115
